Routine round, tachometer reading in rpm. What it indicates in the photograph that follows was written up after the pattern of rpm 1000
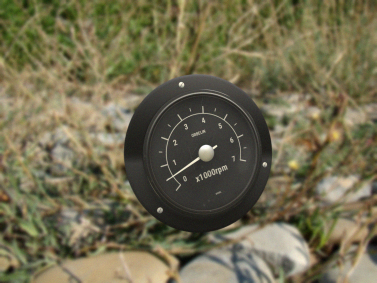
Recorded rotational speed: rpm 500
